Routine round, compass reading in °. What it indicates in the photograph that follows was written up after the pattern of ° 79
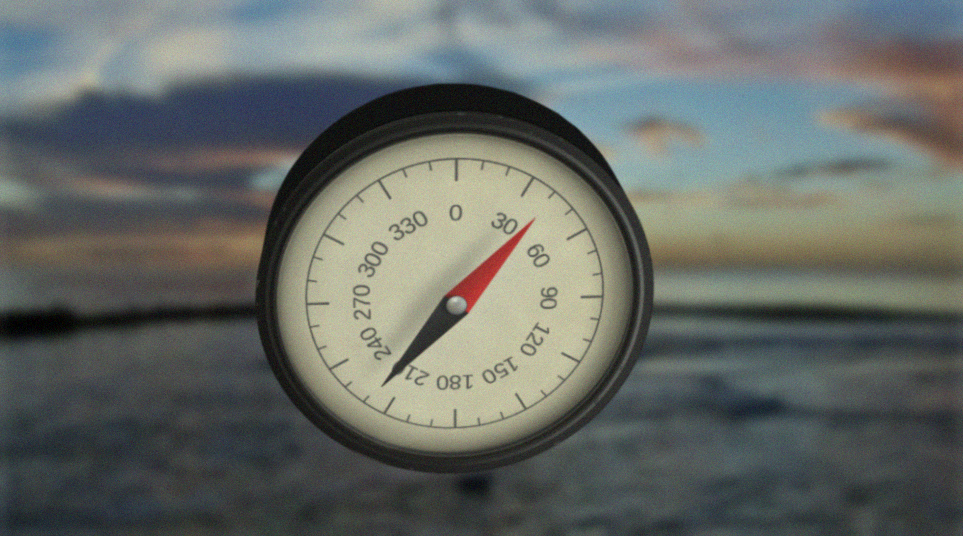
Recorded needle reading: ° 40
